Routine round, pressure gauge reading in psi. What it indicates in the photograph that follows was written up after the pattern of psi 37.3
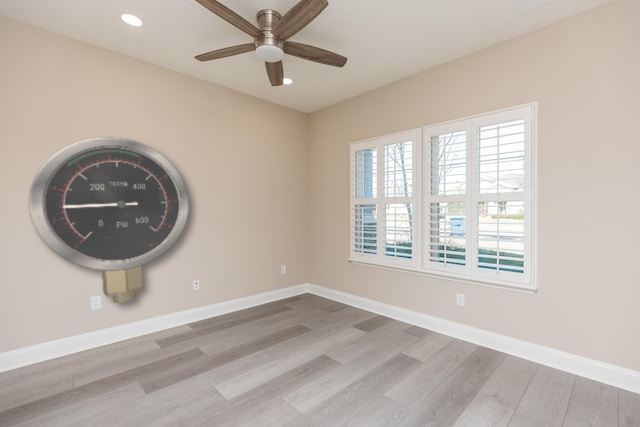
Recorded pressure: psi 100
